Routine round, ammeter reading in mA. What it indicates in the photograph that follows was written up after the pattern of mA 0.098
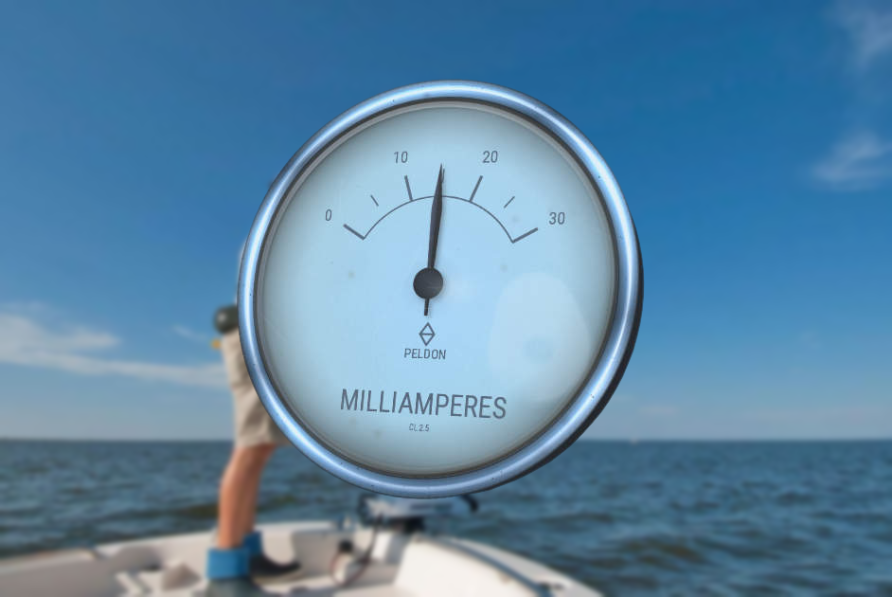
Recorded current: mA 15
